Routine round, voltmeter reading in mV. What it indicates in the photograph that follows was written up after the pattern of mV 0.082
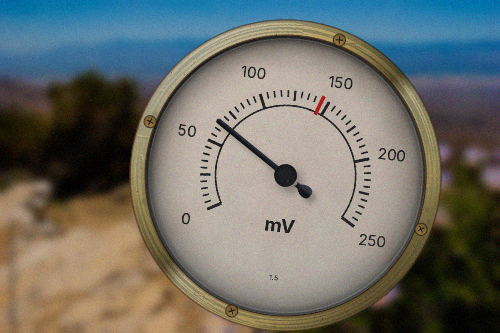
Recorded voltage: mV 65
